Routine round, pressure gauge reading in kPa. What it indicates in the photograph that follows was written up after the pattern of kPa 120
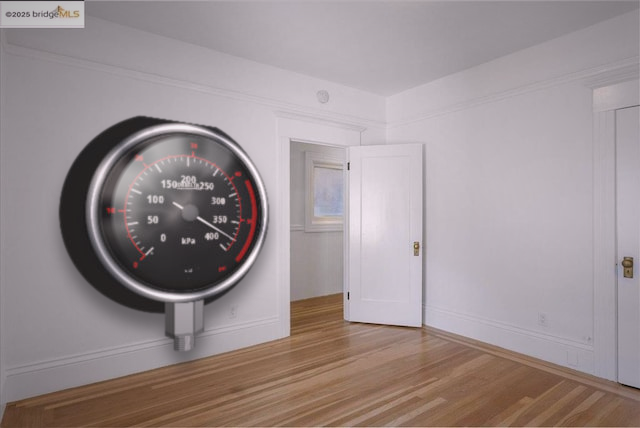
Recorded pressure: kPa 380
